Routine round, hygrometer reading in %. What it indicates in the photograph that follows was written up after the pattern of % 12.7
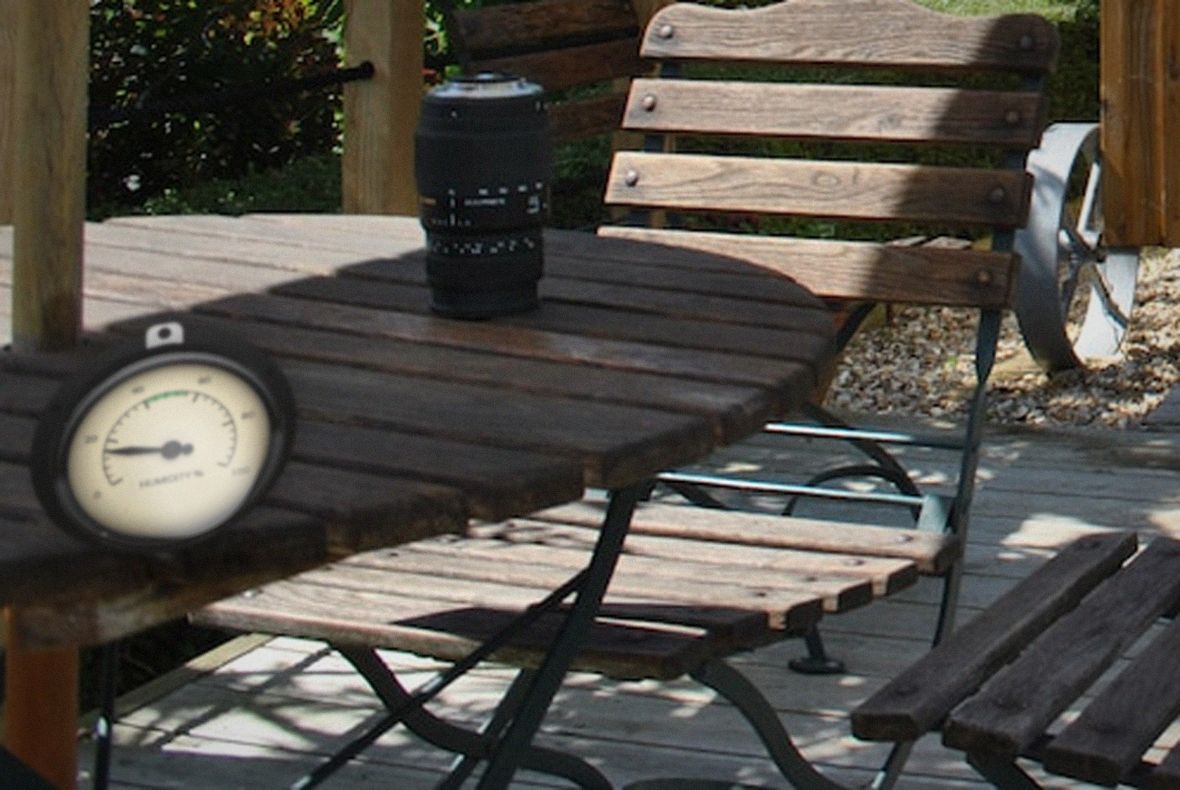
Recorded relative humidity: % 16
